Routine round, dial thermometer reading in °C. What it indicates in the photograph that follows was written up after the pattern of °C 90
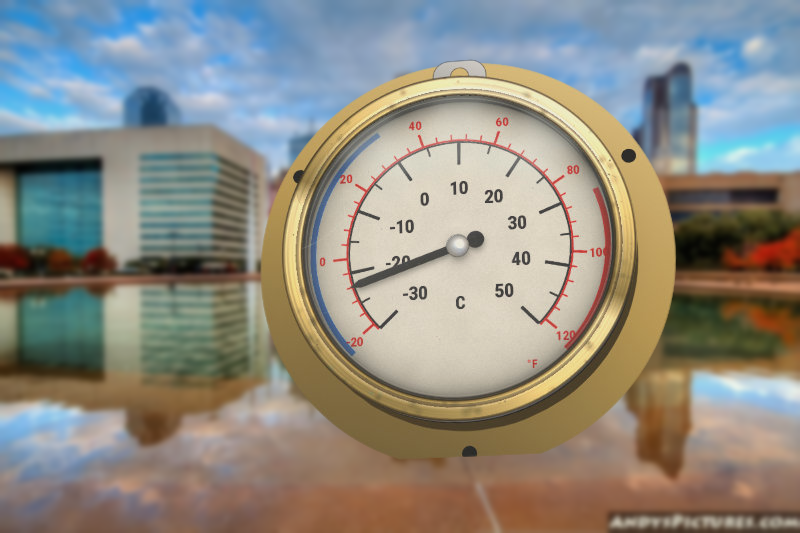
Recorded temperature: °C -22.5
